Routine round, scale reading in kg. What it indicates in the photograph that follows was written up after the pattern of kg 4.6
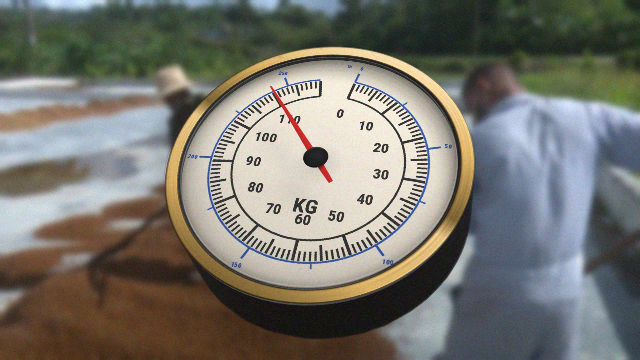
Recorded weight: kg 110
